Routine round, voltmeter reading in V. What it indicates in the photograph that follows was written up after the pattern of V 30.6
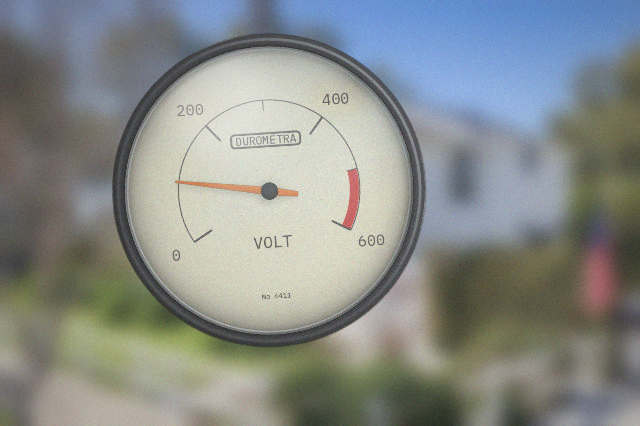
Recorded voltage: V 100
